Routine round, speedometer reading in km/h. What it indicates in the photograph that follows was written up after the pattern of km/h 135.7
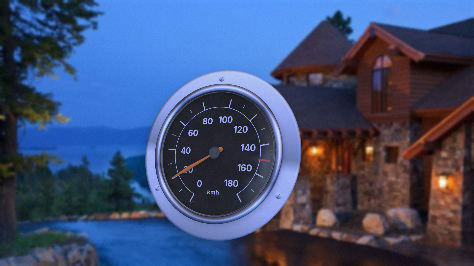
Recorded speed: km/h 20
